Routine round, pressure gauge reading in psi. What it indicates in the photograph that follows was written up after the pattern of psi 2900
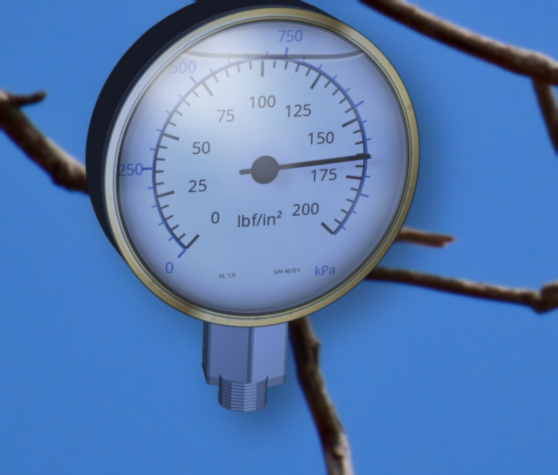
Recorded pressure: psi 165
